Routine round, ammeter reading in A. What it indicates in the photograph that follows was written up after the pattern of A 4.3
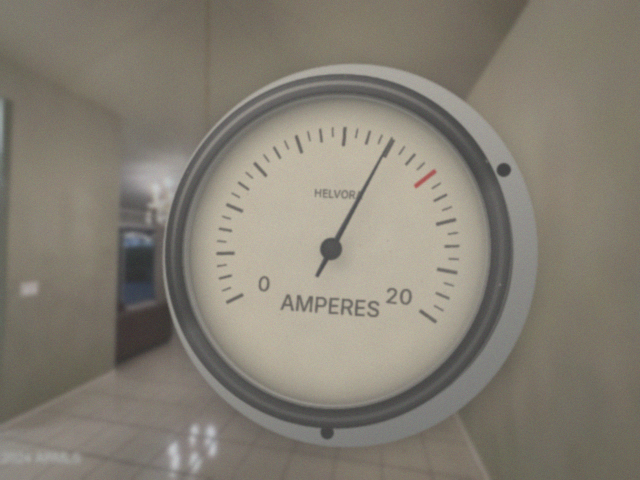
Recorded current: A 12
